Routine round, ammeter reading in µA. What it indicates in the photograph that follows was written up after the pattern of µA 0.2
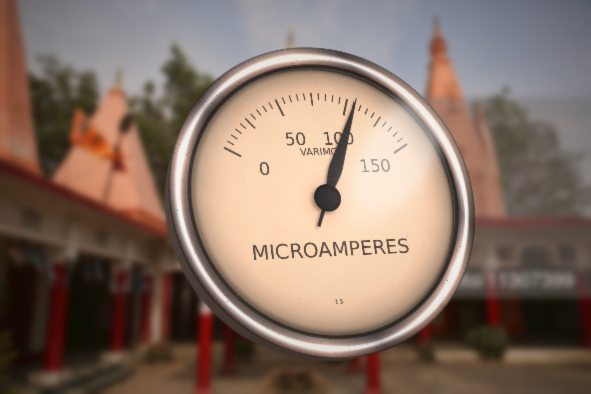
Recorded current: µA 105
